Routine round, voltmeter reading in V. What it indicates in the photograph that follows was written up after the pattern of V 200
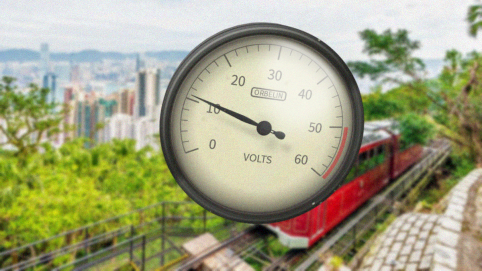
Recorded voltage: V 11
